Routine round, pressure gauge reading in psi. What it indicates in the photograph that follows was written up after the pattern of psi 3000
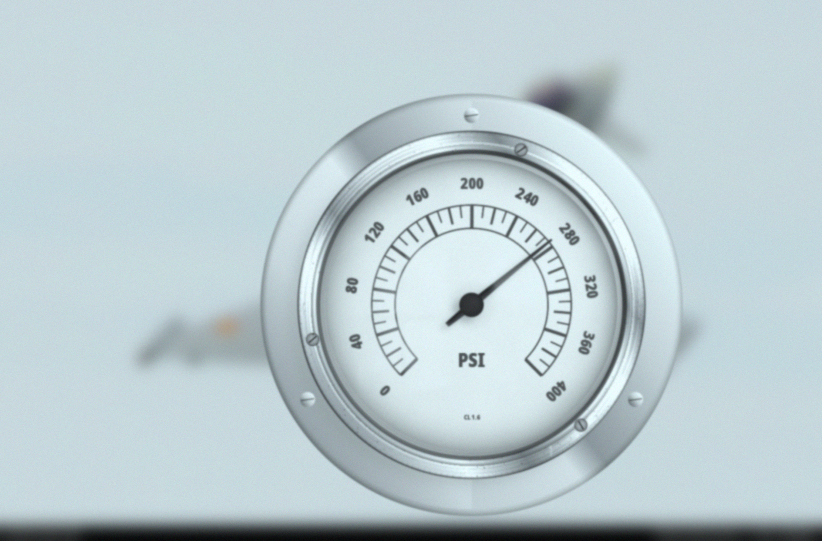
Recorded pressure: psi 275
